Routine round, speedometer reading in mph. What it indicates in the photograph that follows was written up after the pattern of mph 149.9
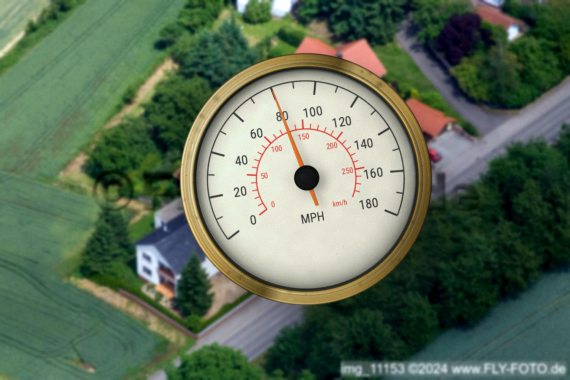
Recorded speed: mph 80
